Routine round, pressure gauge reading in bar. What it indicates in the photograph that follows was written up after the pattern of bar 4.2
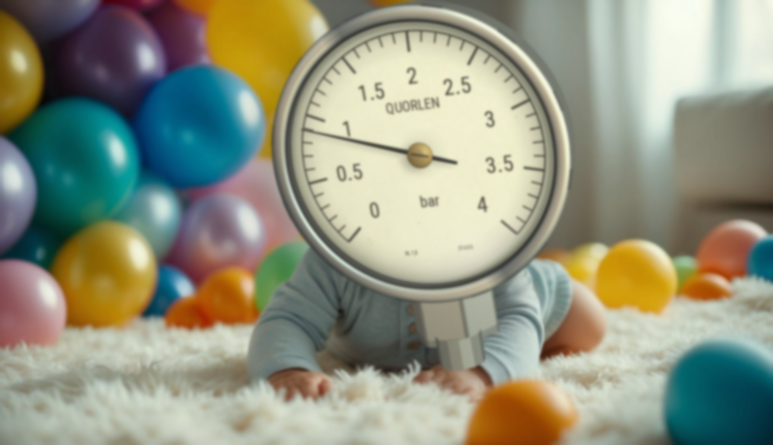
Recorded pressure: bar 0.9
